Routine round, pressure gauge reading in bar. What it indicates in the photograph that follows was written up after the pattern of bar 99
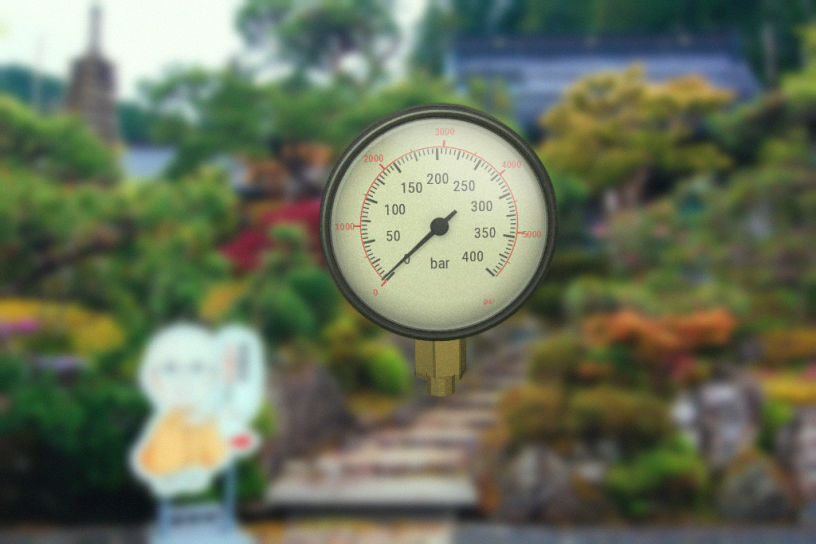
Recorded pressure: bar 5
